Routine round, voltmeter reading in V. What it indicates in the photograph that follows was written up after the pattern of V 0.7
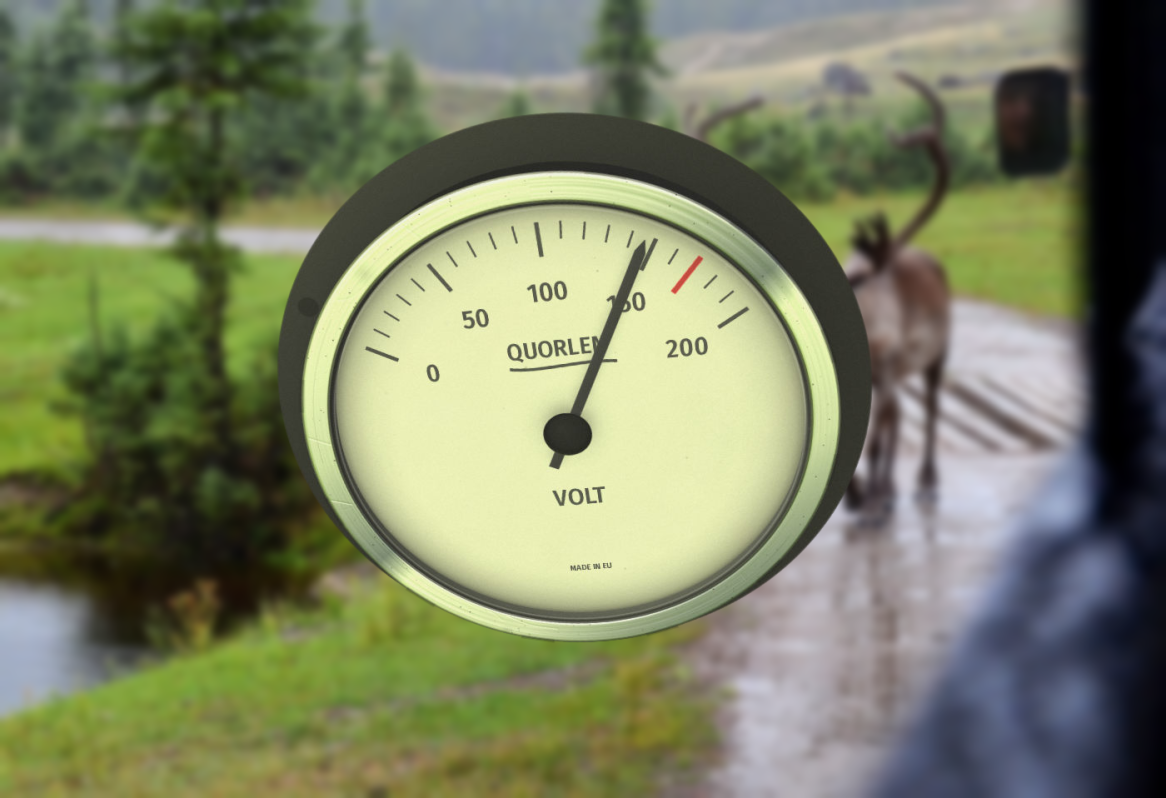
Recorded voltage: V 145
